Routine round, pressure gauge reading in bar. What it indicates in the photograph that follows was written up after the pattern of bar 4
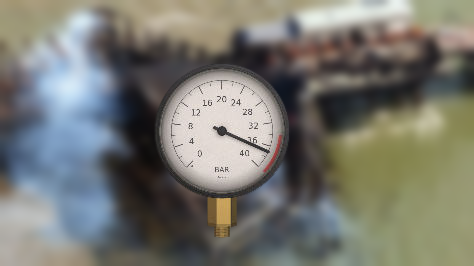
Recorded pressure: bar 37
